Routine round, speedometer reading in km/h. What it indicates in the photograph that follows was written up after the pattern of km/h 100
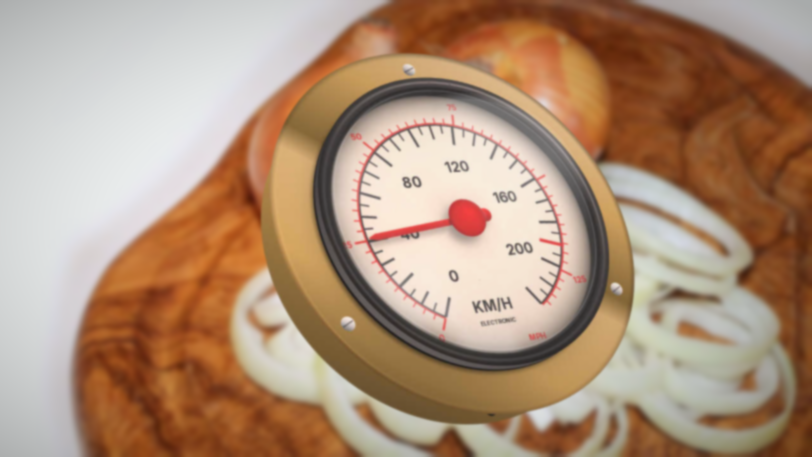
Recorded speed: km/h 40
